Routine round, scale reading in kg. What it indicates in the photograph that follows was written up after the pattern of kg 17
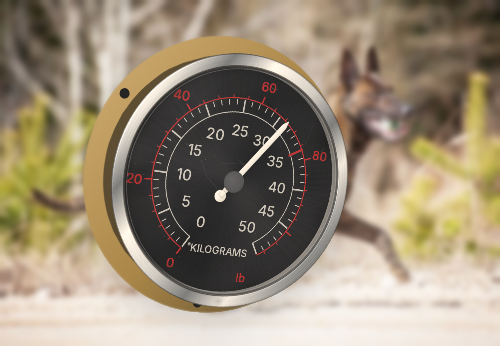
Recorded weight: kg 31
